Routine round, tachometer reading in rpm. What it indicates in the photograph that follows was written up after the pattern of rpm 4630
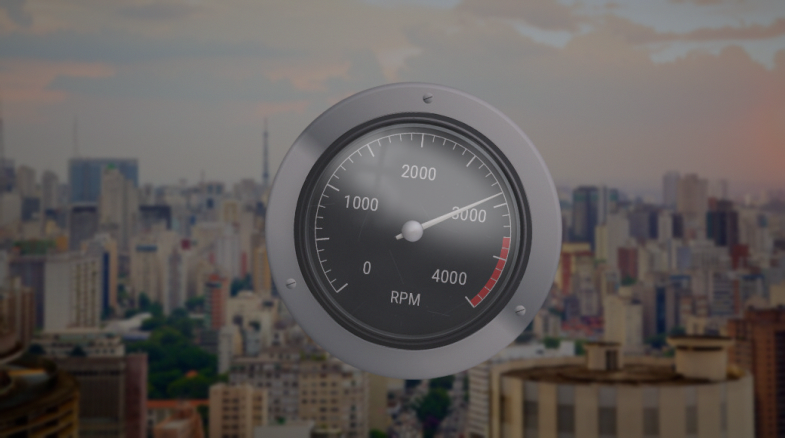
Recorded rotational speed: rpm 2900
